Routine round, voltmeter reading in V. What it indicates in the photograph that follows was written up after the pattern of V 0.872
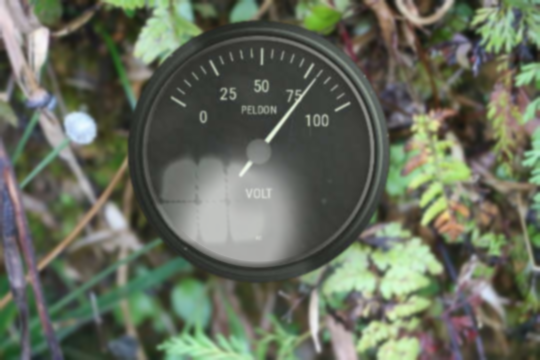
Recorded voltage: V 80
